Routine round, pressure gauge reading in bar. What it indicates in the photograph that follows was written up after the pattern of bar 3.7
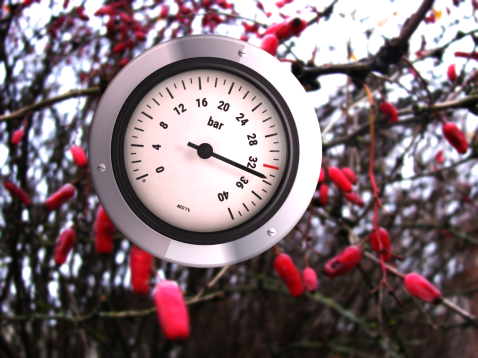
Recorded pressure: bar 33.5
